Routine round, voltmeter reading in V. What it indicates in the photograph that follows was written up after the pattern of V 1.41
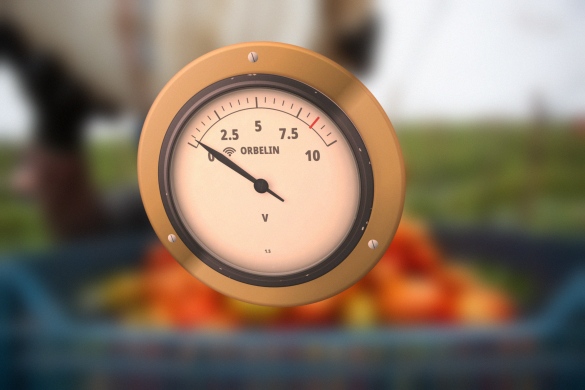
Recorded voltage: V 0.5
